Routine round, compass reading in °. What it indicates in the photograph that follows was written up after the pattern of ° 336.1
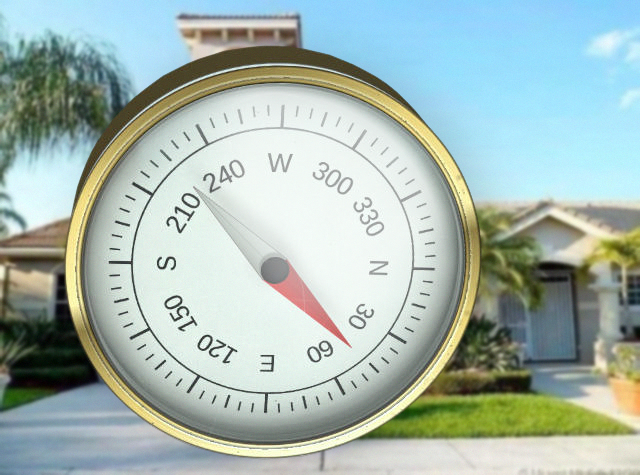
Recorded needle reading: ° 45
